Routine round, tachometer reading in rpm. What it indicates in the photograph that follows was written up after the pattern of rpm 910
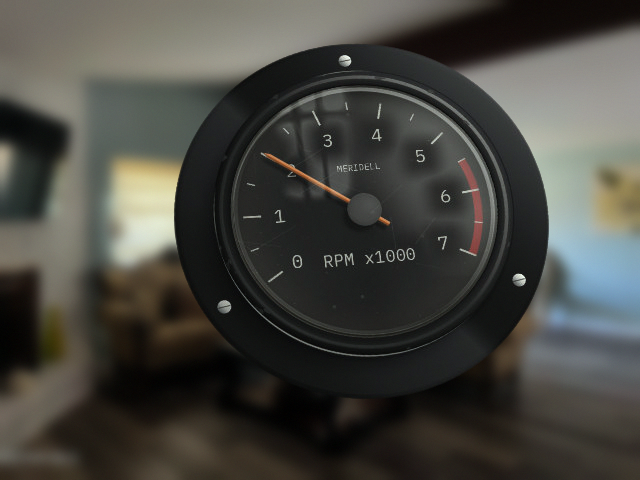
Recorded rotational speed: rpm 2000
